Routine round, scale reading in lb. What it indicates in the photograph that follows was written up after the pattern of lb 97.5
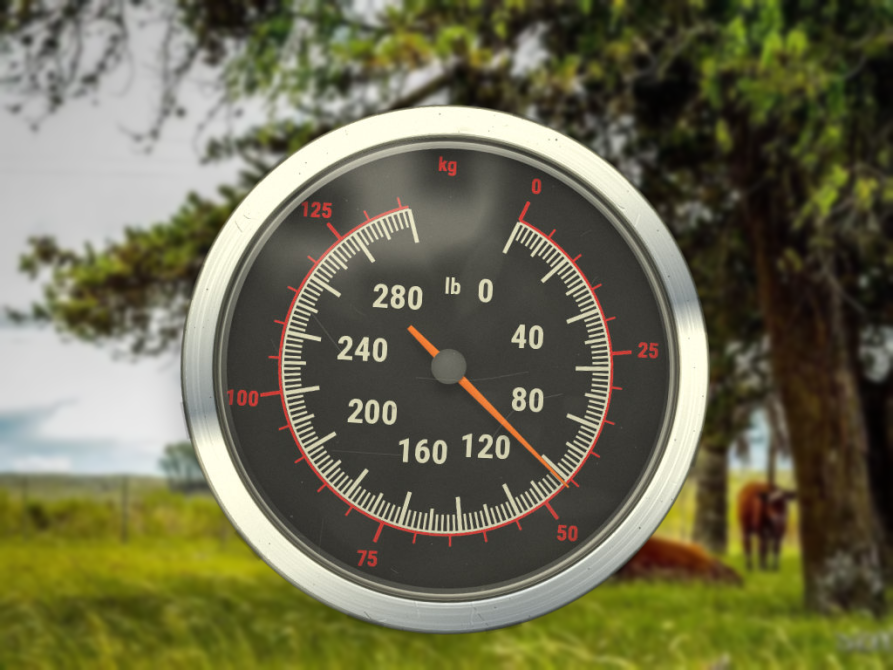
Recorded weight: lb 102
